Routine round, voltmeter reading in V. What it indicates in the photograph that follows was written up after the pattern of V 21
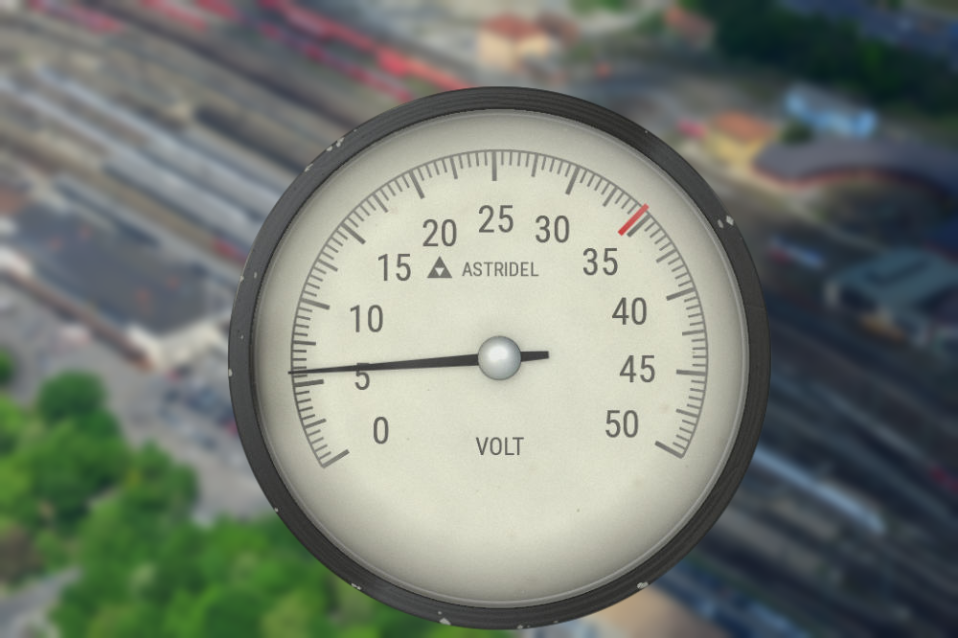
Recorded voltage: V 5.75
